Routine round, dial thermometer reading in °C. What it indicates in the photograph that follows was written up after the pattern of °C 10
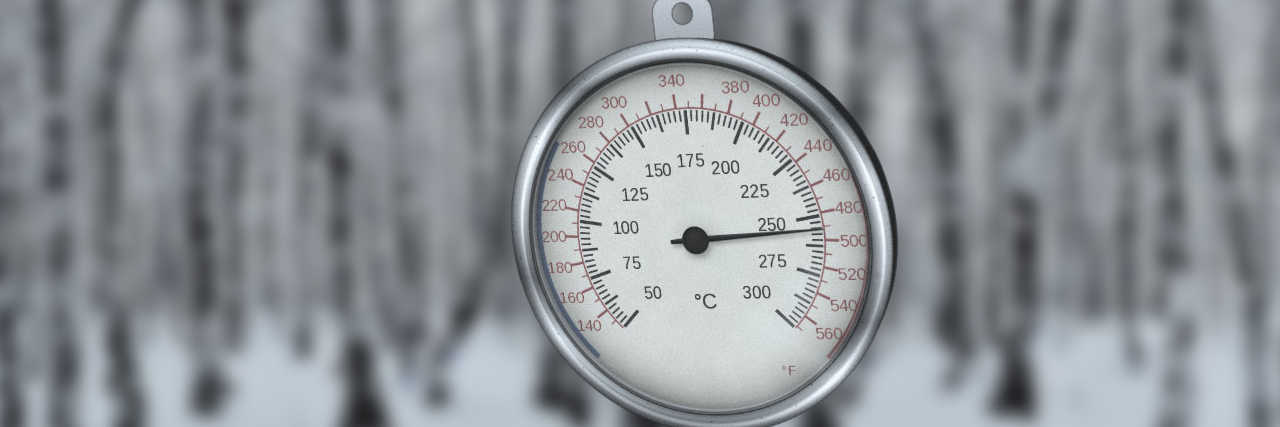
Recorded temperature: °C 255
